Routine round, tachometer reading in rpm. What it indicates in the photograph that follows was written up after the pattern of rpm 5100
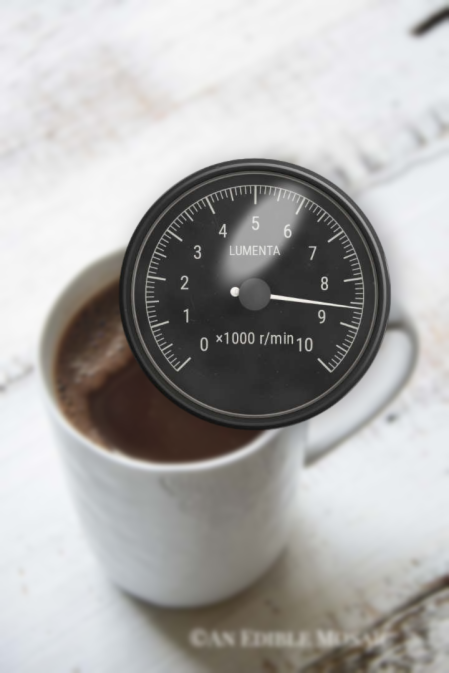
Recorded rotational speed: rpm 8600
